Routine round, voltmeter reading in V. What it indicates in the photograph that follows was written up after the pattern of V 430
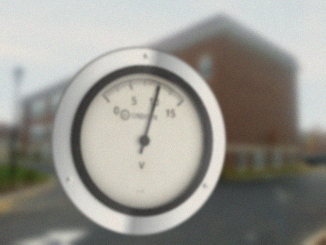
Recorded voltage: V 10
